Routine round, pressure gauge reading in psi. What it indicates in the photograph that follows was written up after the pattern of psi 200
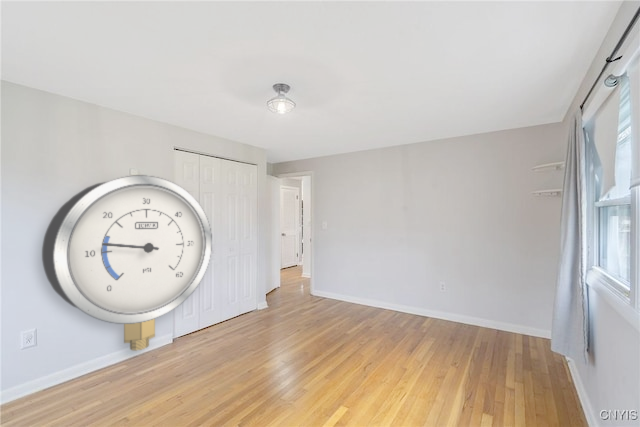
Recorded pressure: psi 12.5
